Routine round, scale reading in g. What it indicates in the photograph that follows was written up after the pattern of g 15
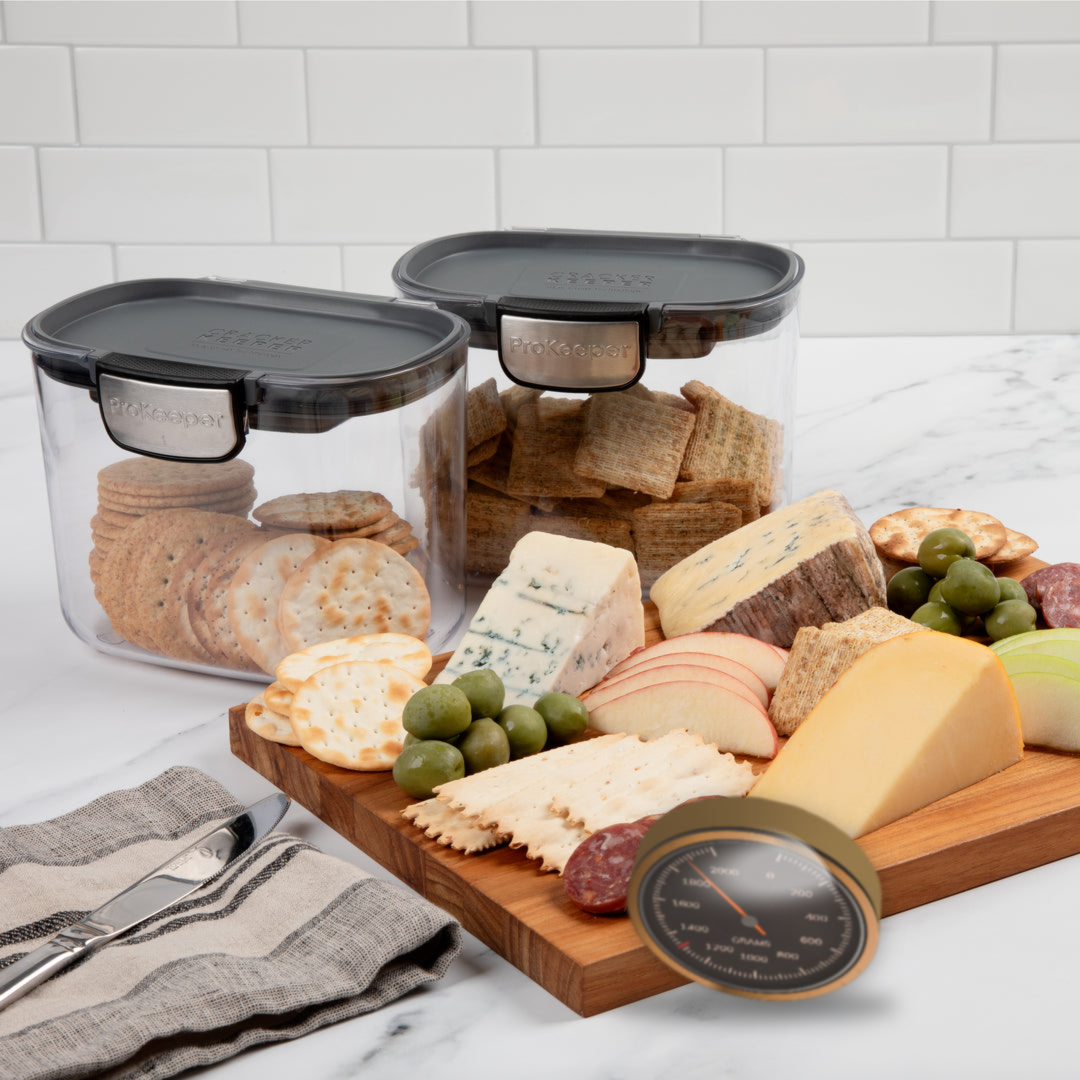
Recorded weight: g 1900
